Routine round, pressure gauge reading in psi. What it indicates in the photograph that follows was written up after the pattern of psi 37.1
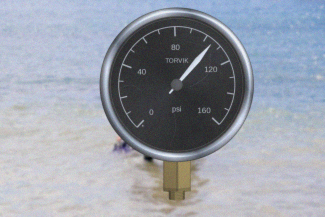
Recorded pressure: psi 105
